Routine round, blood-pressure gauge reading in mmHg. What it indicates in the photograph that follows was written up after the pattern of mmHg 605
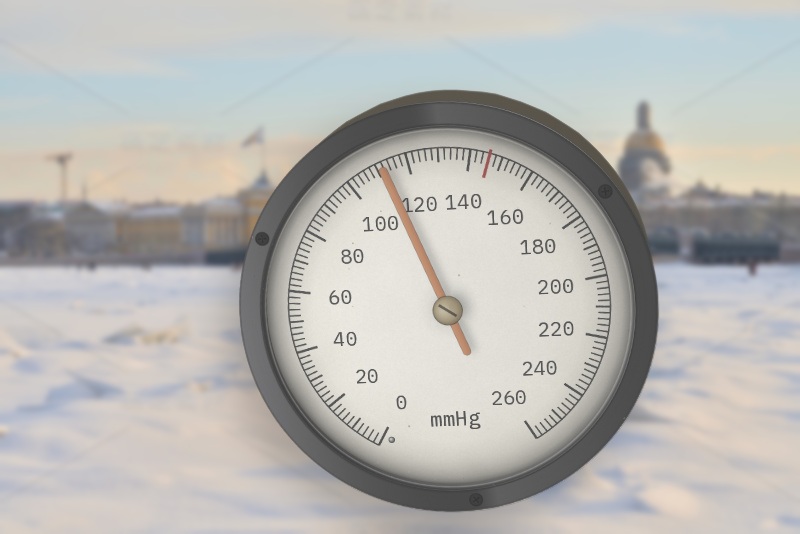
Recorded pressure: mmHg 112
